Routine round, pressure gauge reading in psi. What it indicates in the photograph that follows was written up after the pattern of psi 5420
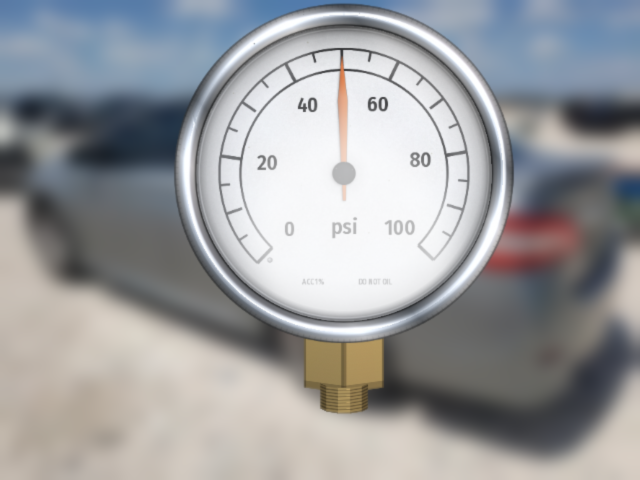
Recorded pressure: psi 50
